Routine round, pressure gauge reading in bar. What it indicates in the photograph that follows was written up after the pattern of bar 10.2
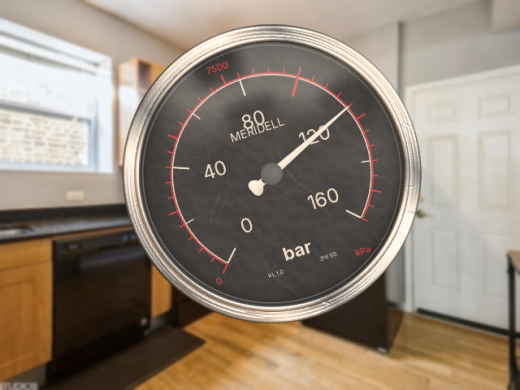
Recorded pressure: bar 120
